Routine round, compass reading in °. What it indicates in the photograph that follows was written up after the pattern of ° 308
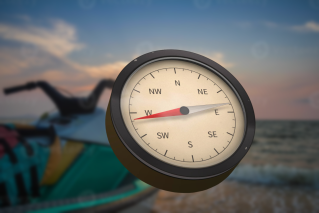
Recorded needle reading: ° 260
